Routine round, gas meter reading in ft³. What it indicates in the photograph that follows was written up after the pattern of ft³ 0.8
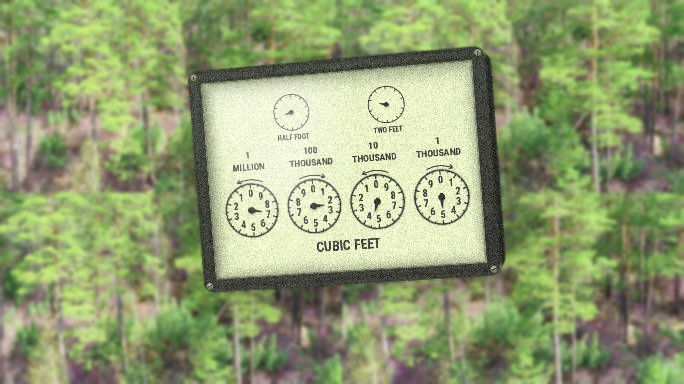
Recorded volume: ft³ 724500
